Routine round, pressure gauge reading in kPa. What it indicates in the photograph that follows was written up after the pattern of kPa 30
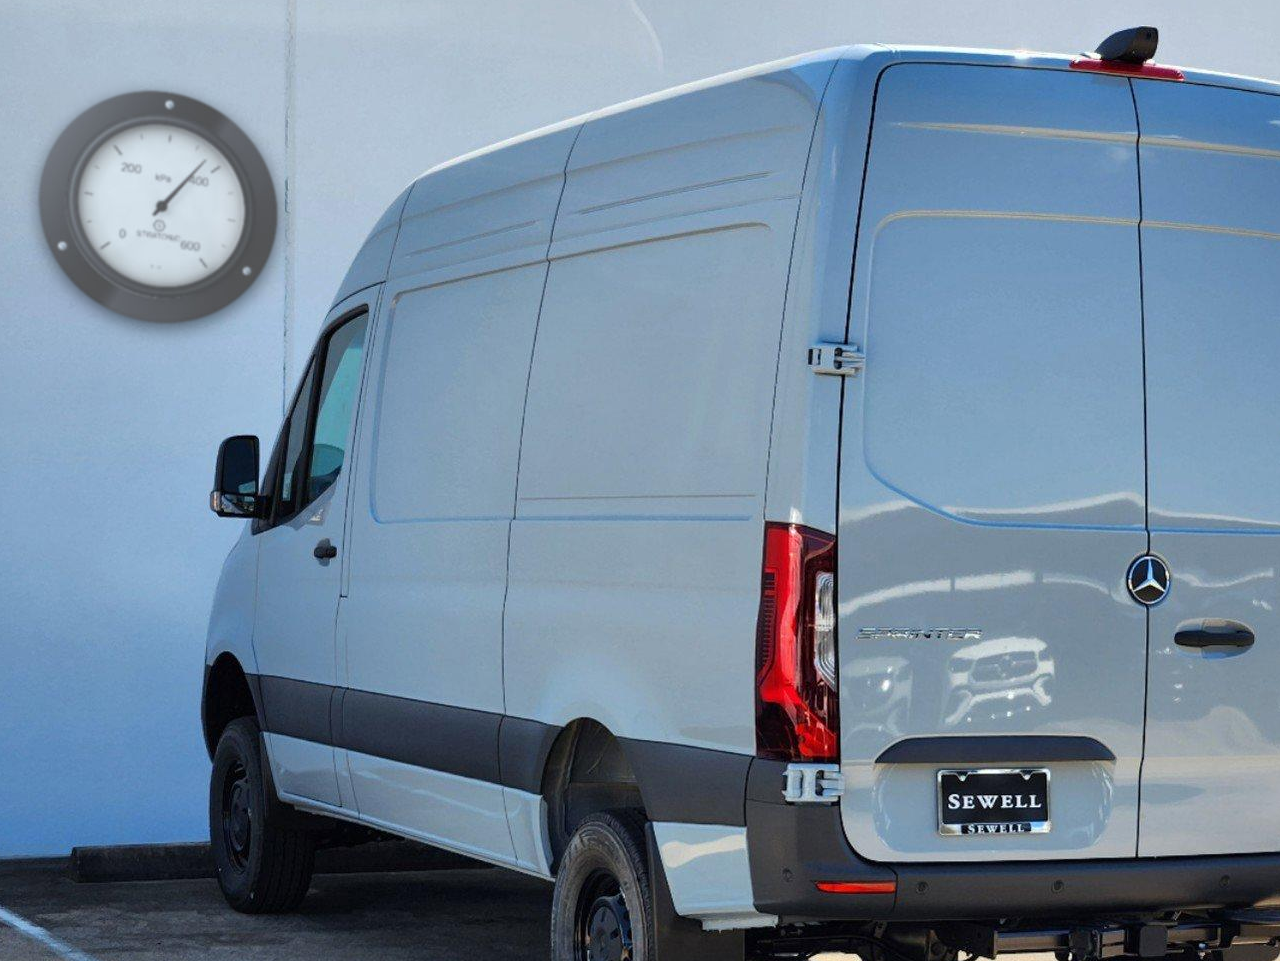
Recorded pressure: kPa 375
